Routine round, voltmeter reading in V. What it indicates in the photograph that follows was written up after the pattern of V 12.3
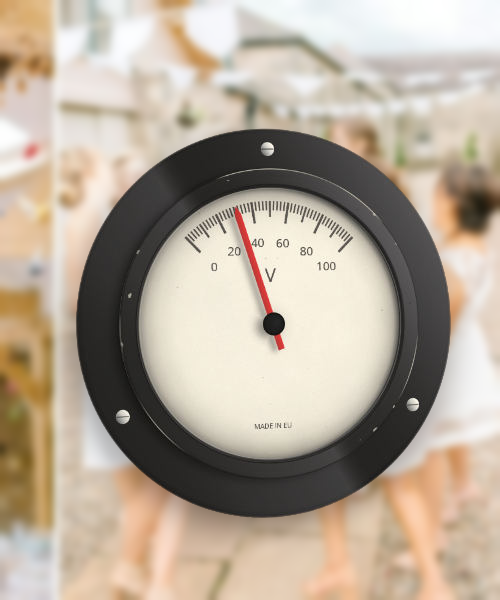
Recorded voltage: V 30
